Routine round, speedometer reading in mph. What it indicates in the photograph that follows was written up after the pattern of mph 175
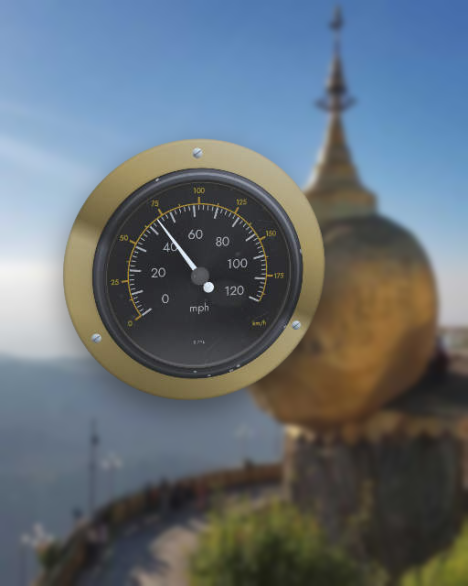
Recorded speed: mph 44
